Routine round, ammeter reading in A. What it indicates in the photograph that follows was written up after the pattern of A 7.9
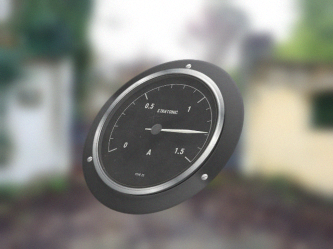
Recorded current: A 1.3
